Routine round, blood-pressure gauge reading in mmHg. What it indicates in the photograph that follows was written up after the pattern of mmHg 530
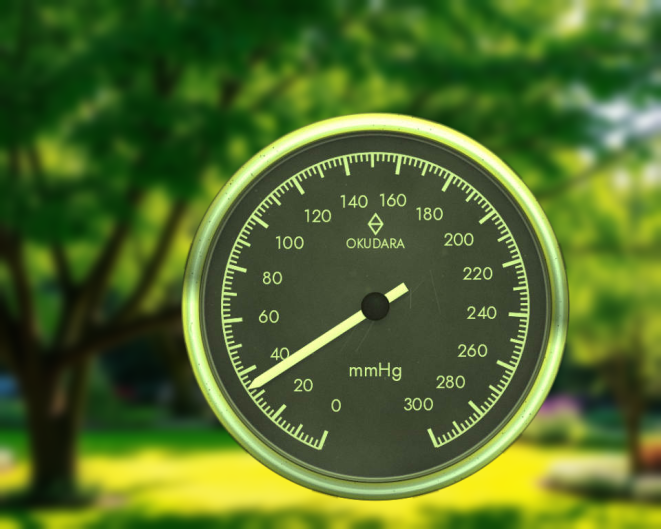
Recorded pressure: mmHg 34
